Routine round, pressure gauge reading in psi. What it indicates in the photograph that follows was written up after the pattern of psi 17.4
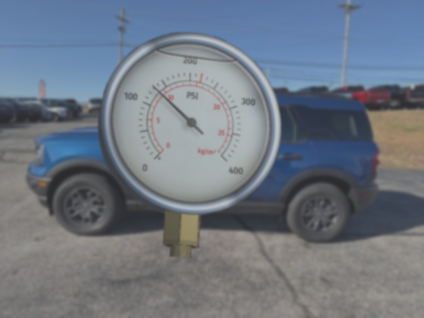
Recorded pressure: psi 130
